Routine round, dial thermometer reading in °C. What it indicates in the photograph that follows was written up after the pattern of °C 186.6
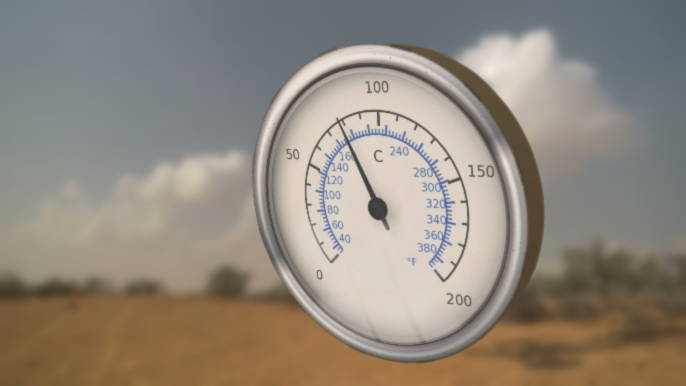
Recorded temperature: °C 80
